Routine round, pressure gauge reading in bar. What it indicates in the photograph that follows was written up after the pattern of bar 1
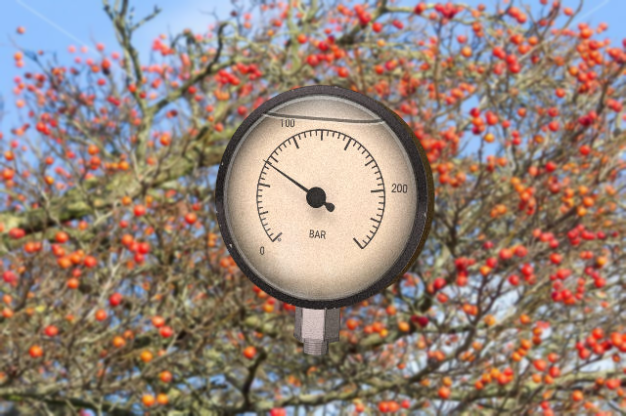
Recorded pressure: bar 70
